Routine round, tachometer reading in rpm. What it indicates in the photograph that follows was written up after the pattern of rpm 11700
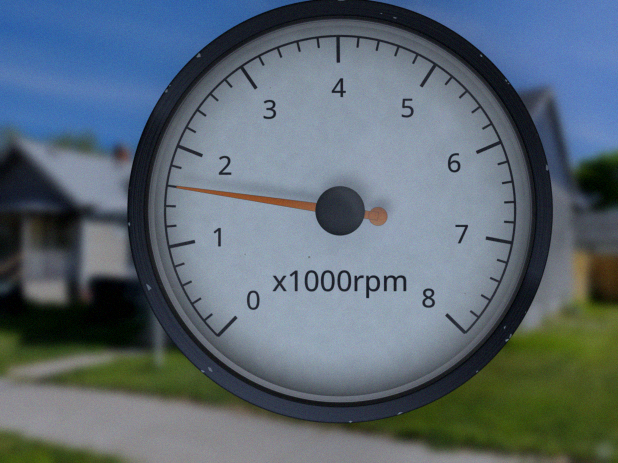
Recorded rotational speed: rpm 1600
